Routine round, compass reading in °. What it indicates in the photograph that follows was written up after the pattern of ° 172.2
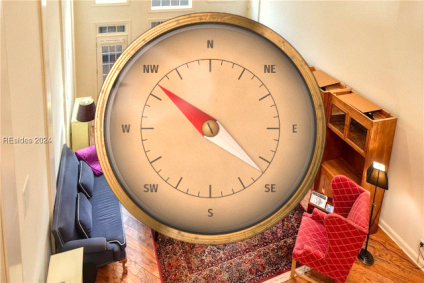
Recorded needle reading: ° 310
